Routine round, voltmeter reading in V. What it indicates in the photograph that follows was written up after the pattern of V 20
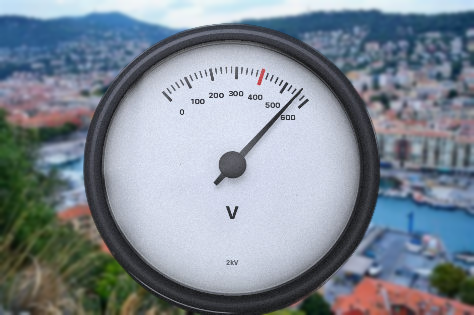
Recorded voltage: V 560
